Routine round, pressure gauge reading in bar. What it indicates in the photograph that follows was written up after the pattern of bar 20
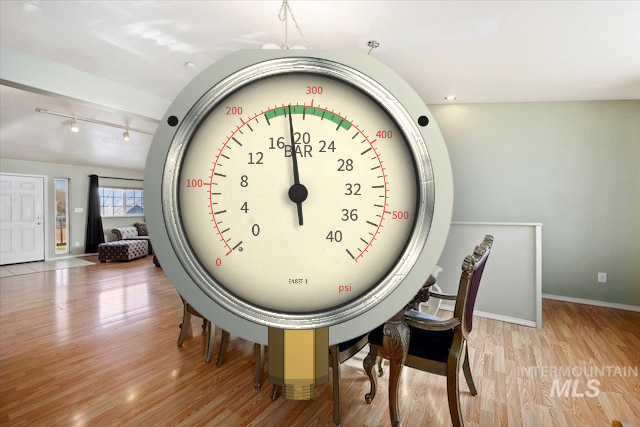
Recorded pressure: bar 18.5
